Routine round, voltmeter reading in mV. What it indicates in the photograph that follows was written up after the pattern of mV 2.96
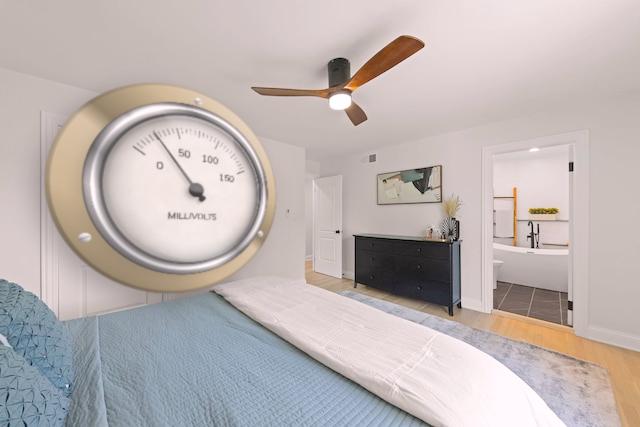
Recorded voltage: mV 25
